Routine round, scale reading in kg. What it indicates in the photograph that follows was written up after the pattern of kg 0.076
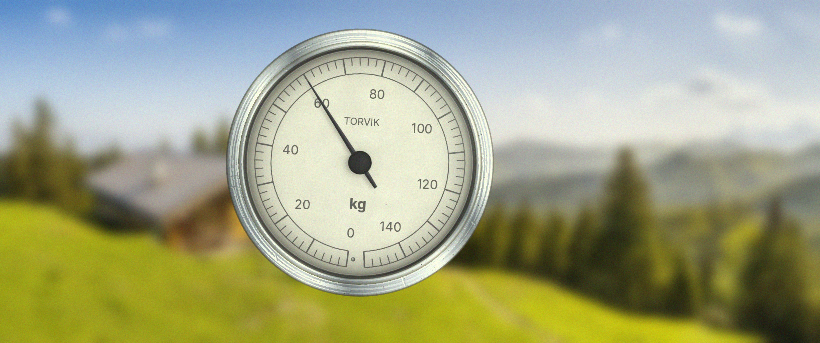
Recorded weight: kg 60
